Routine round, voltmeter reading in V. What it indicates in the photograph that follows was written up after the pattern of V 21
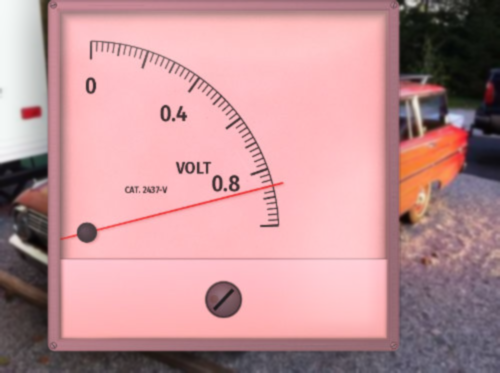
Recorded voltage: V 0.86
